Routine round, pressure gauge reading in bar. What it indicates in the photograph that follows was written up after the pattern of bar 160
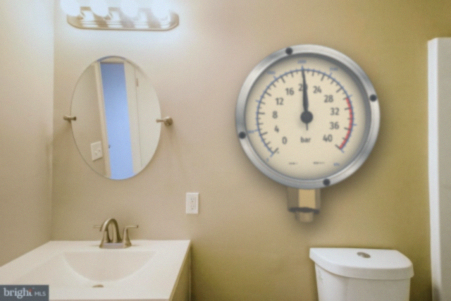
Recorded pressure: bar 20
